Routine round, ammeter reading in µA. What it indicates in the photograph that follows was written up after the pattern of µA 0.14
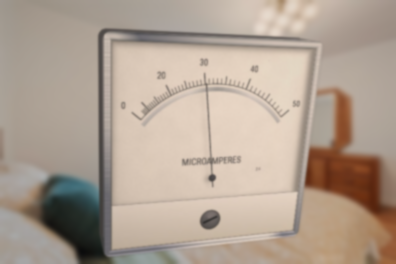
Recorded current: µA 30
